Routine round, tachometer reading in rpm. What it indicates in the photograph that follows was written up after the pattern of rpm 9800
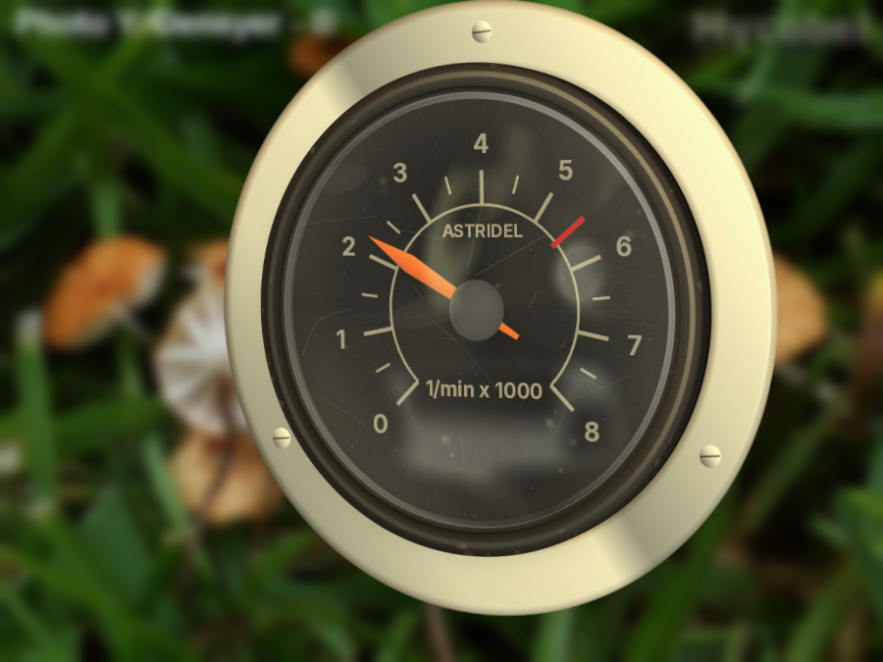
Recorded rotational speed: rpm 2250
